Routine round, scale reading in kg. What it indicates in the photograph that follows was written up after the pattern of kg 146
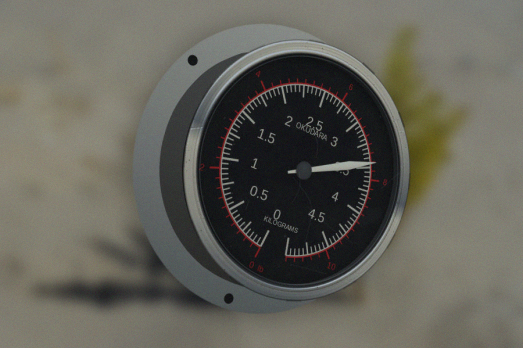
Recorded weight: kg 3.45
